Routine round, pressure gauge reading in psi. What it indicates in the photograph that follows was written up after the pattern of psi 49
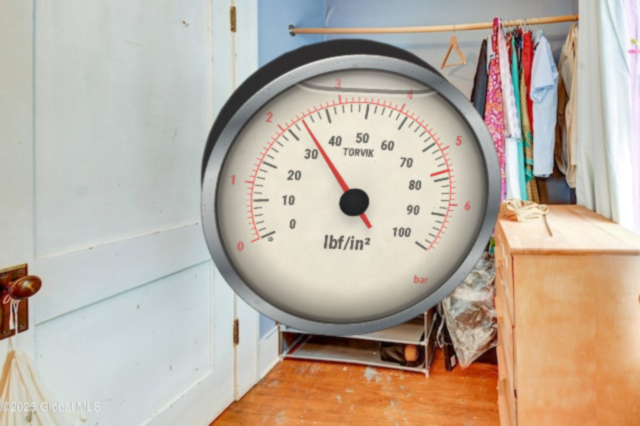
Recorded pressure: psi 34
